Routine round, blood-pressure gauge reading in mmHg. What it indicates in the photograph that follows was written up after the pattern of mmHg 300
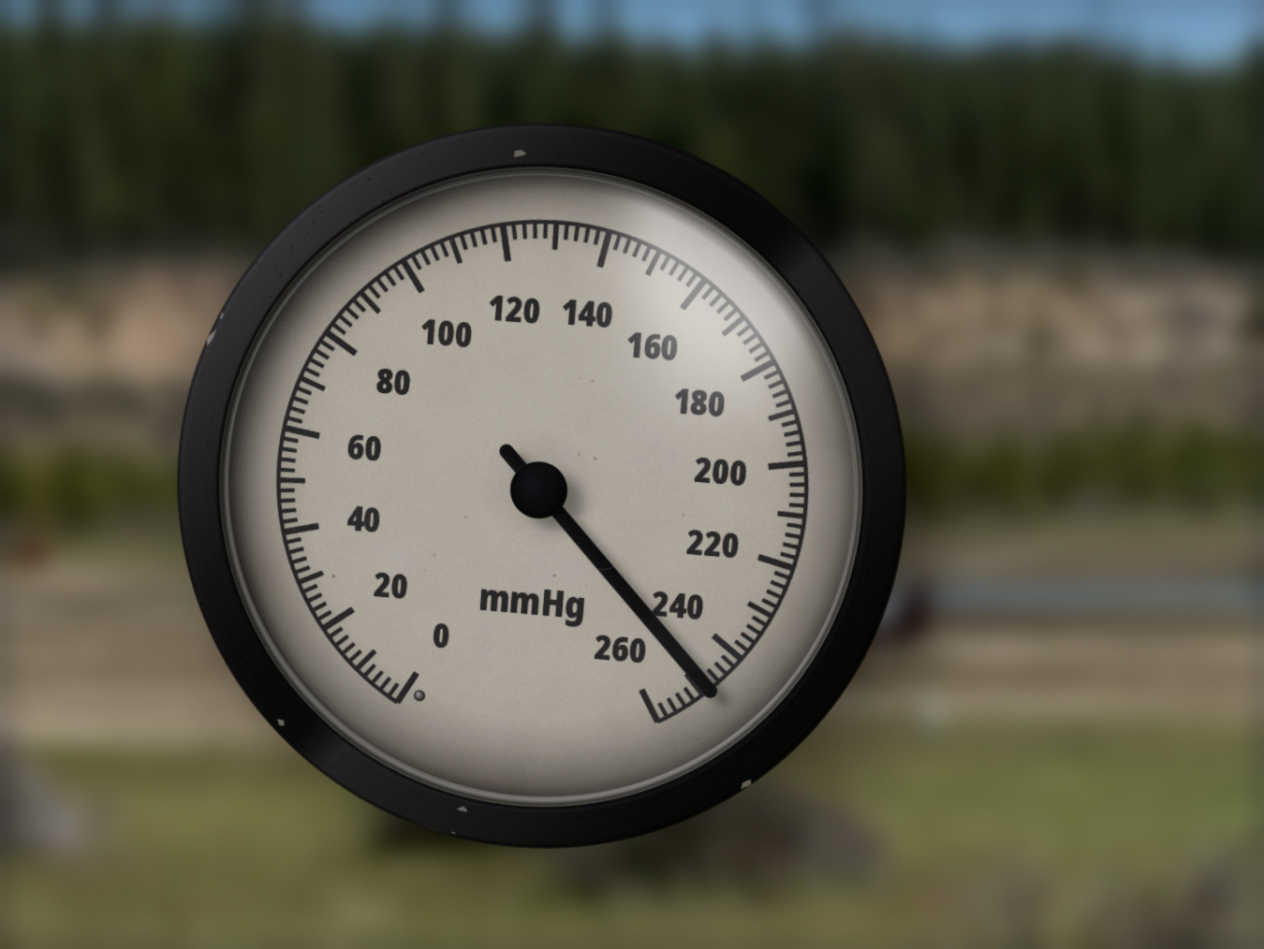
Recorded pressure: mmHg 248
